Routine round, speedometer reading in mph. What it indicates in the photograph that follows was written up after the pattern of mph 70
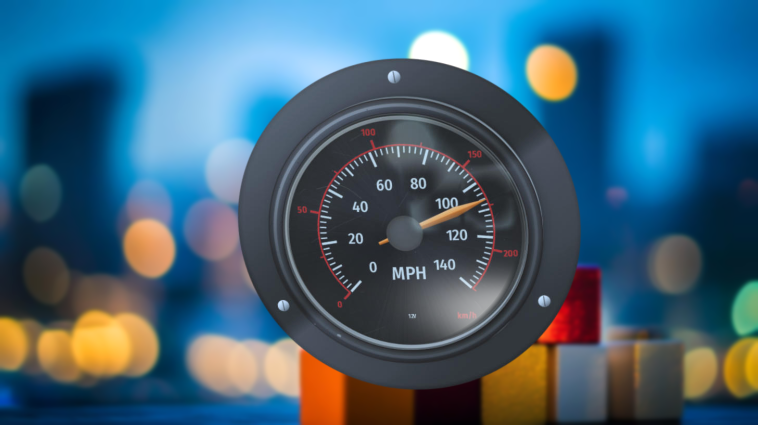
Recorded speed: mph 106
